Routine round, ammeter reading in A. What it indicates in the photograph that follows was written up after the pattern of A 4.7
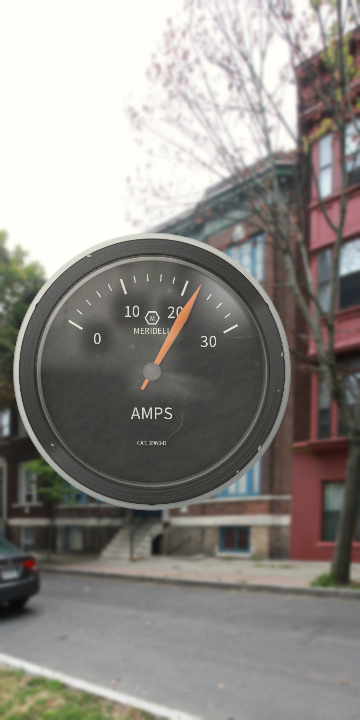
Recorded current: A 22
